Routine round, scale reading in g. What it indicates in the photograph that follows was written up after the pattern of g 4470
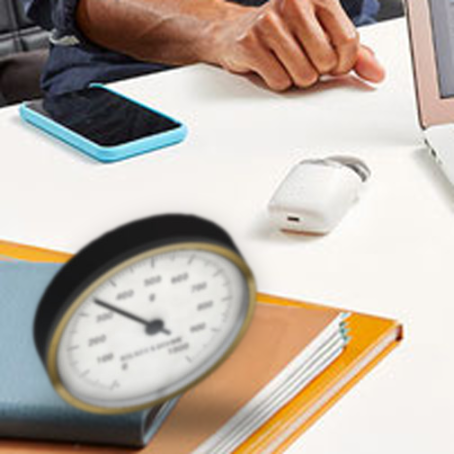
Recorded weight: g 350
